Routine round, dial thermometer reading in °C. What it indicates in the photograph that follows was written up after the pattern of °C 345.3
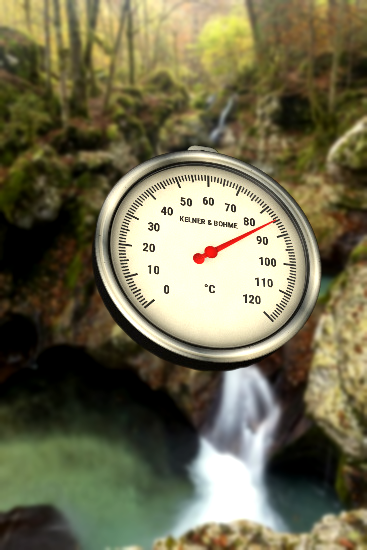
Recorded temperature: °C 85
